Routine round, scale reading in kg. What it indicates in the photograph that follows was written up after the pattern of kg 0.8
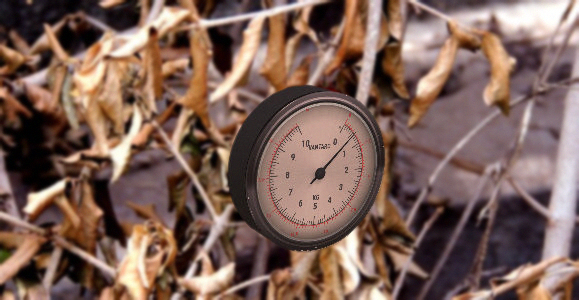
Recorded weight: kg 0.5
